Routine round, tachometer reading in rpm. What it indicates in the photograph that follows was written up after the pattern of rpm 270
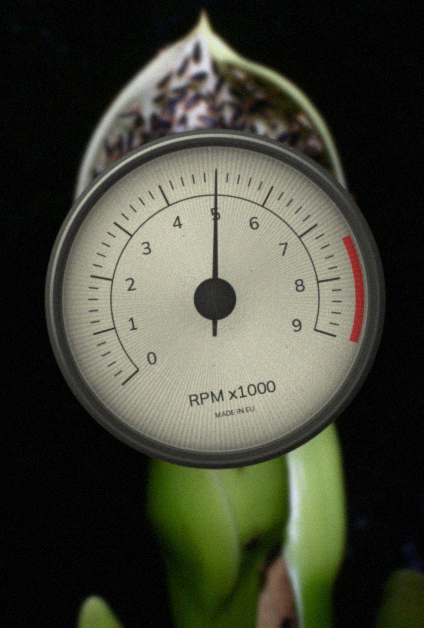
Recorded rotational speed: rpm 5000
